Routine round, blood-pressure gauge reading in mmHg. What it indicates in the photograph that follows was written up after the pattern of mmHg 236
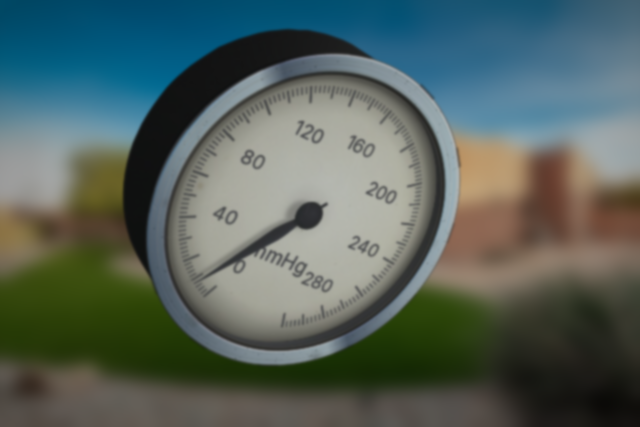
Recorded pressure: mmHg 10
